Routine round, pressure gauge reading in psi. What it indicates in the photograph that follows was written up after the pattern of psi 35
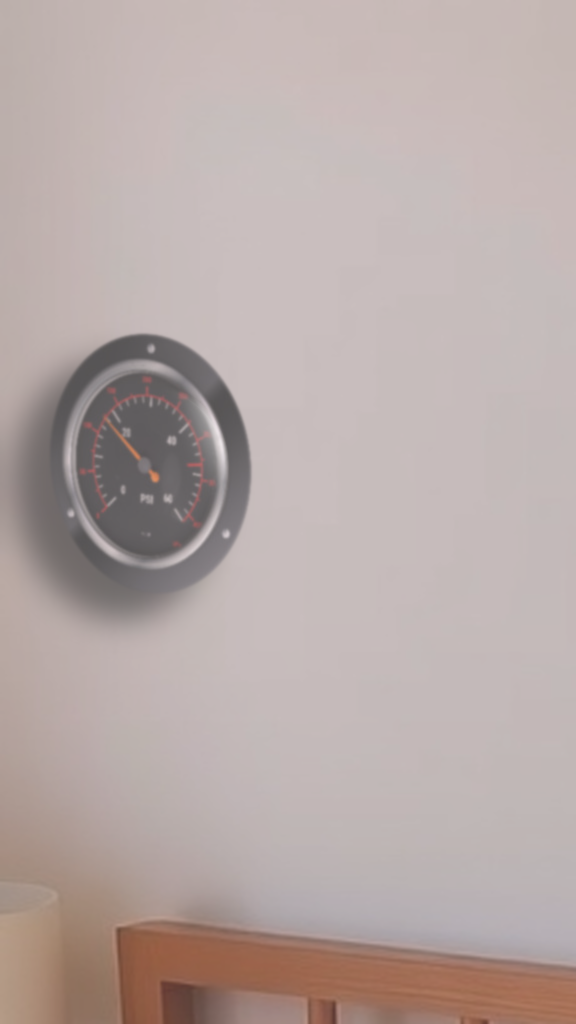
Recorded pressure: psi 18
